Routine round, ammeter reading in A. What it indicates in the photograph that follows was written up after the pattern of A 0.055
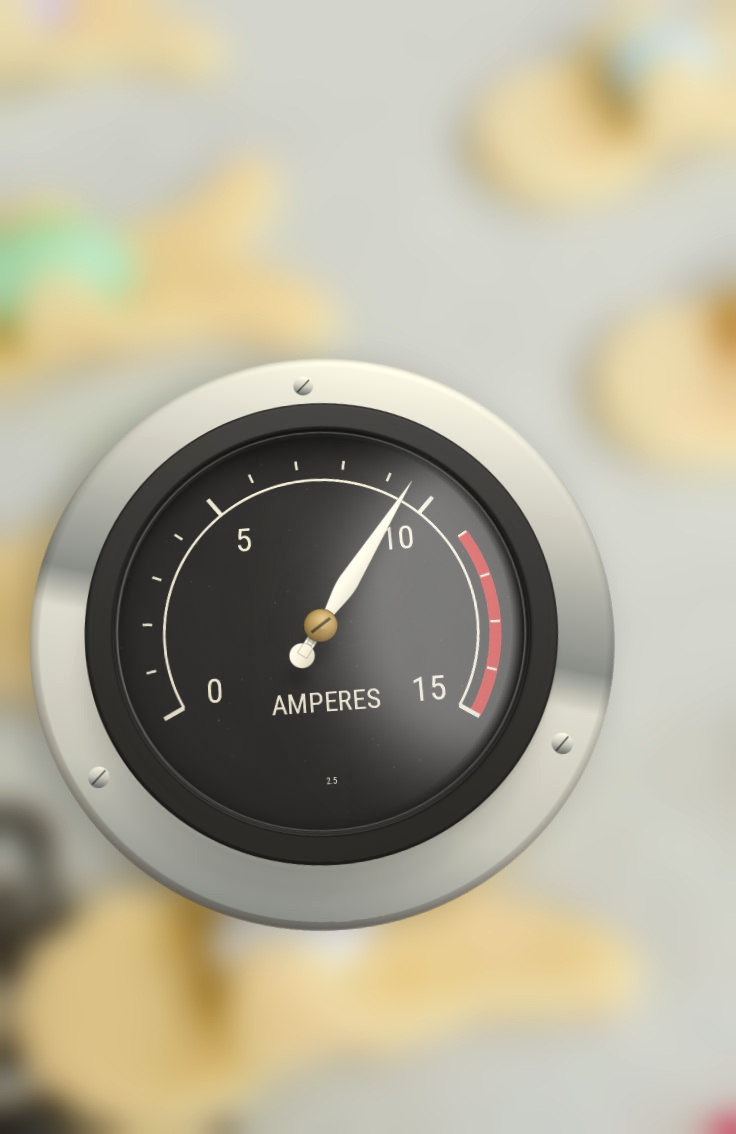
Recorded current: A 9.5
